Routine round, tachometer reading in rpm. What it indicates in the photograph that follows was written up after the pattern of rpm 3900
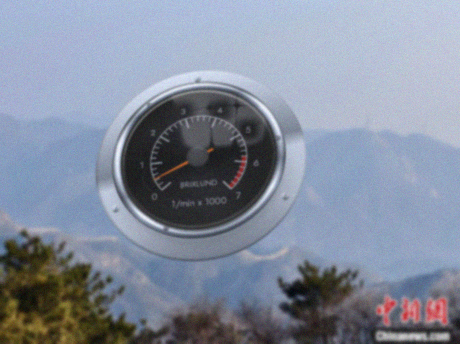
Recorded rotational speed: rpm 400
